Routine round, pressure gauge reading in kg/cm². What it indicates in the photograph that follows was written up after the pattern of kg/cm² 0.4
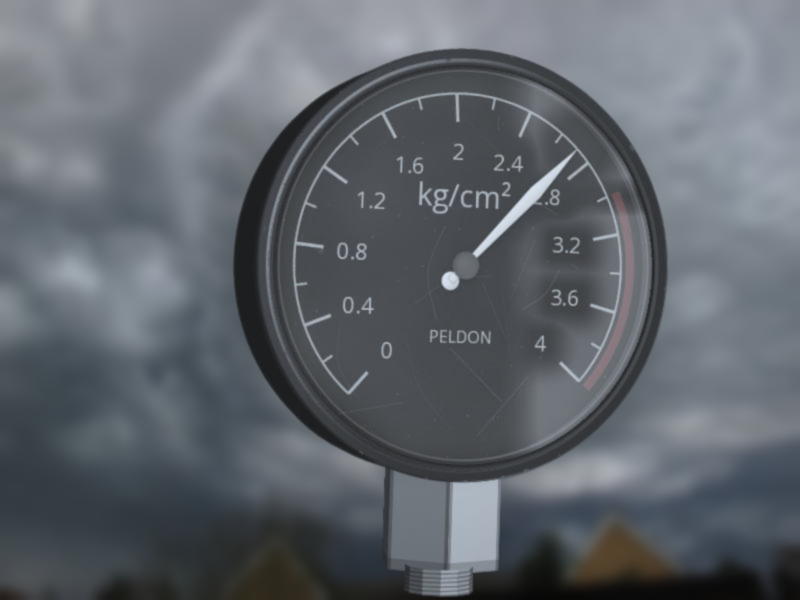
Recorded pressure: kg/cm² 2.7
